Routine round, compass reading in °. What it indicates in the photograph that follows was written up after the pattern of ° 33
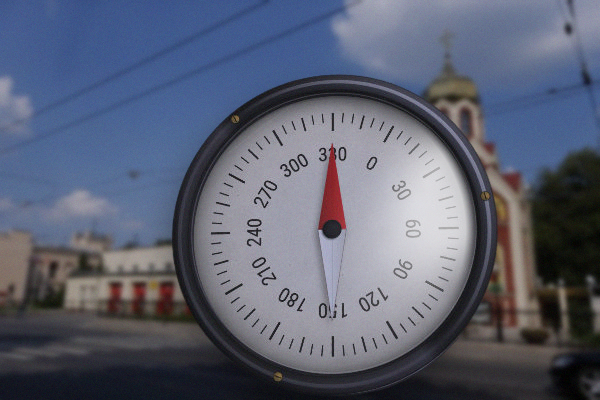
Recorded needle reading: ° 330
